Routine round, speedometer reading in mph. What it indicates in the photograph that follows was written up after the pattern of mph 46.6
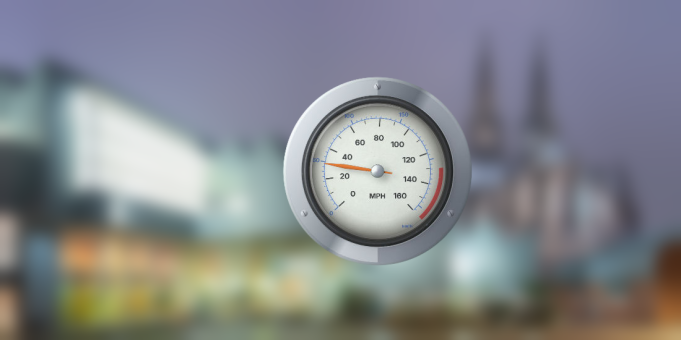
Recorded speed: mph 30
